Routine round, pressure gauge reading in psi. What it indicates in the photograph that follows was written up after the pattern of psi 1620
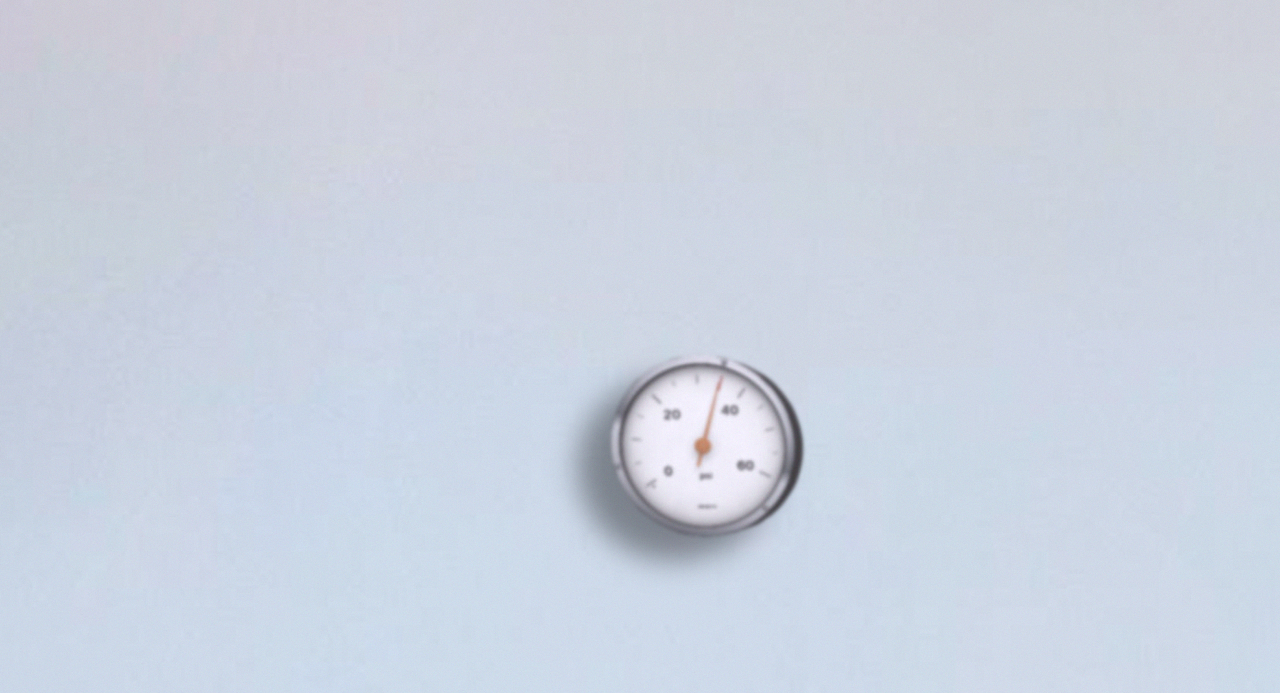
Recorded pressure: psi 35
